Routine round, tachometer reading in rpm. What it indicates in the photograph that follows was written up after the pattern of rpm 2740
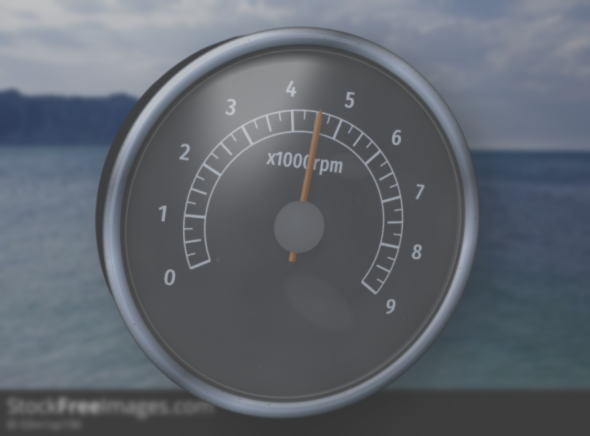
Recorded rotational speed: rpm 4500
